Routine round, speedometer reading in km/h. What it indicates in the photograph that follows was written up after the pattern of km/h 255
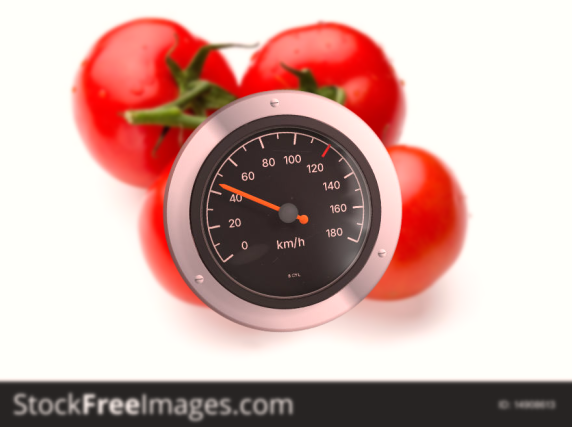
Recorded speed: km/h 45
